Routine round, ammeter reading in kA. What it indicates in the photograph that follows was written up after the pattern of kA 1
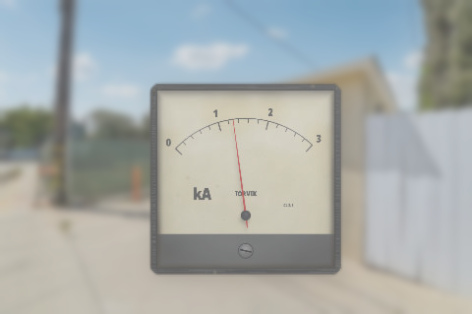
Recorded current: kA 1.3
